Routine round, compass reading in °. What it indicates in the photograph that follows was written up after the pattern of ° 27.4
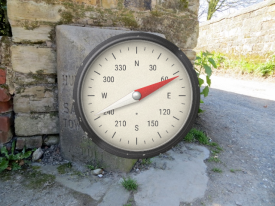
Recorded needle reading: ° 65
